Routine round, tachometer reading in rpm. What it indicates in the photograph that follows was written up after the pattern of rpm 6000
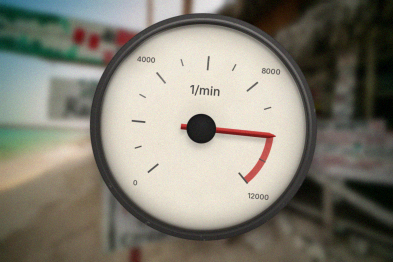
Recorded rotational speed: rpm 10000
